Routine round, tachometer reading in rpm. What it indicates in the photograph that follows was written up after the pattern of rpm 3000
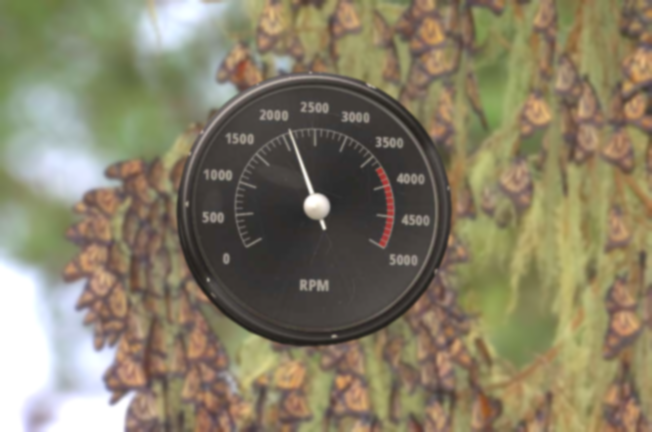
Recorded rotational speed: rpm 2100
